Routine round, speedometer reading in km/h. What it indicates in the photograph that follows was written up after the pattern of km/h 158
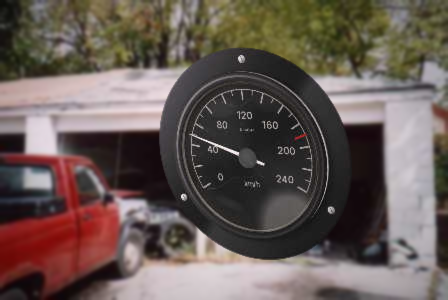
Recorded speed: km/h 50
